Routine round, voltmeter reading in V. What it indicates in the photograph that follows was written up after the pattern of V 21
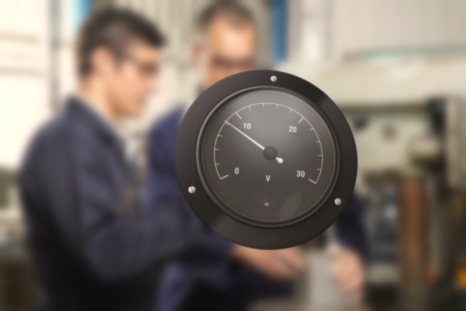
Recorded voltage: V 8
